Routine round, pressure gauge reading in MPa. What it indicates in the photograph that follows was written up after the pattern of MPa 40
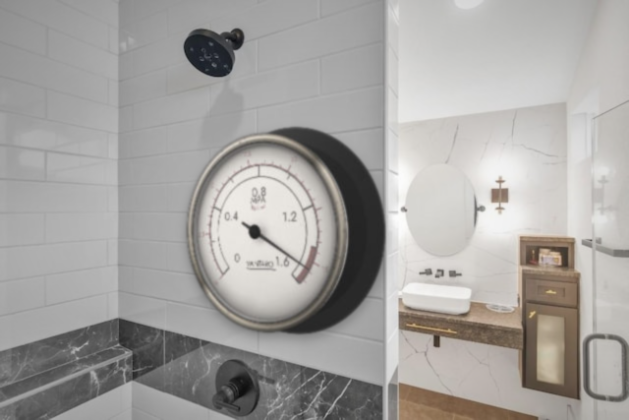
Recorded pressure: MPa 1.5
